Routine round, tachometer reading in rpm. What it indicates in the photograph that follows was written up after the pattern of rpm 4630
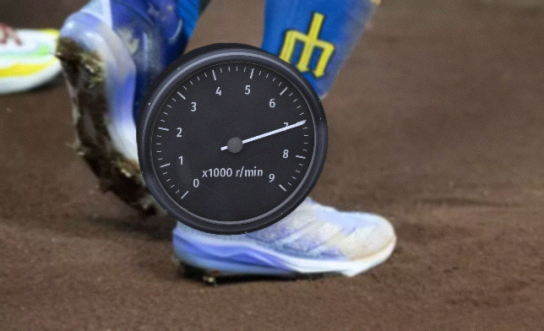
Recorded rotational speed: rpm 7000
